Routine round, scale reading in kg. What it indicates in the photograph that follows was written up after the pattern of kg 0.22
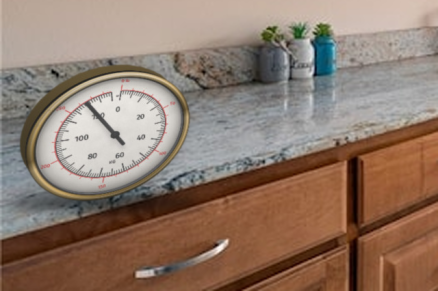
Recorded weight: kg 120
